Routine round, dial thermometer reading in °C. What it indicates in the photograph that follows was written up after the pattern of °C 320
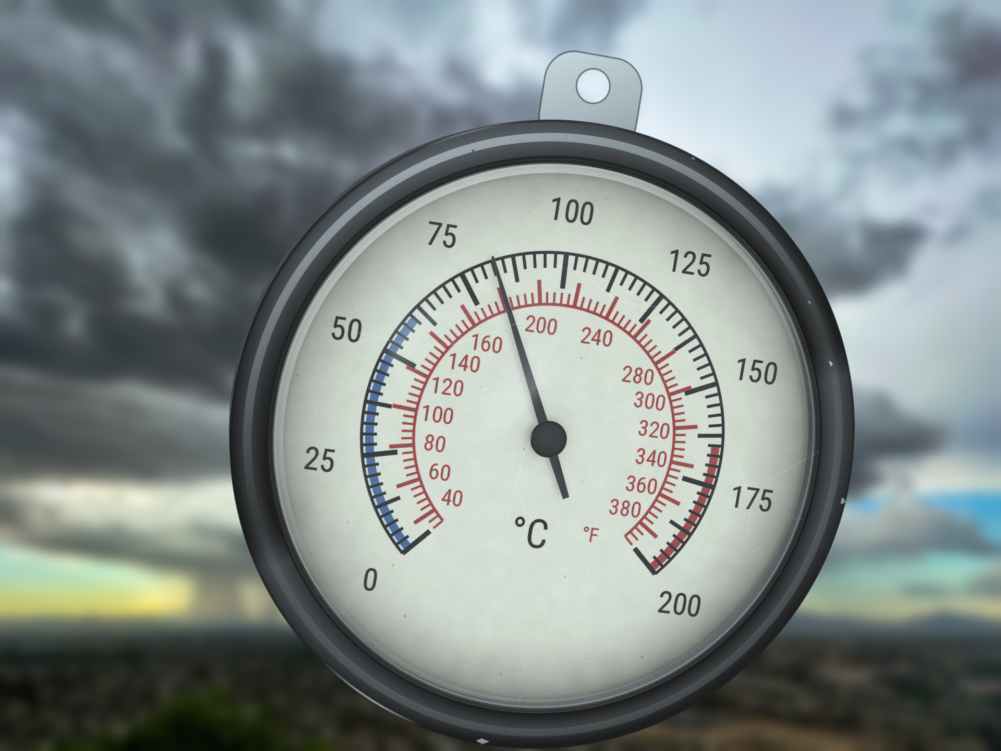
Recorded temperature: °C 82.5
